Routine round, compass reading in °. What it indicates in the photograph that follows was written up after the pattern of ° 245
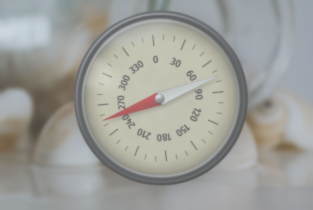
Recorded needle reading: ° 255
